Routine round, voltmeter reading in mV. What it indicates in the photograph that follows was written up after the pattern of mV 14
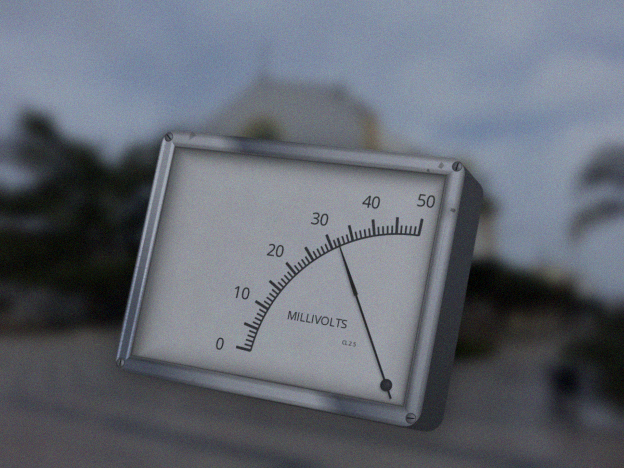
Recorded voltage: mV 32
